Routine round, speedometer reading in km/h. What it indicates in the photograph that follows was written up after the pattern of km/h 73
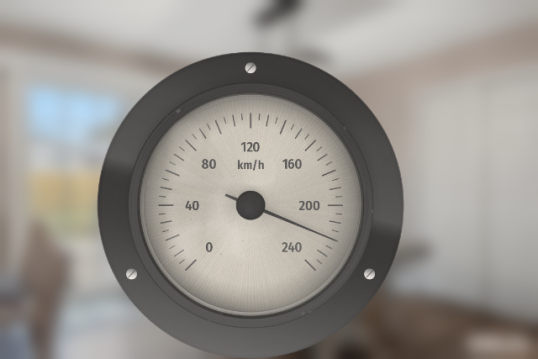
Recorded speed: km/h 220
